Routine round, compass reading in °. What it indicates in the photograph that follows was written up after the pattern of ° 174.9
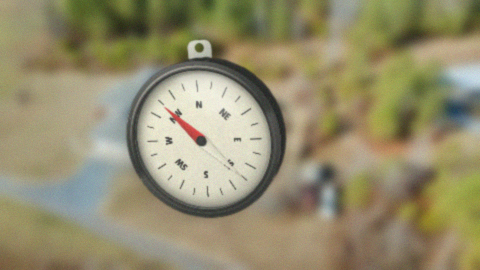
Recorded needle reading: ° 315
